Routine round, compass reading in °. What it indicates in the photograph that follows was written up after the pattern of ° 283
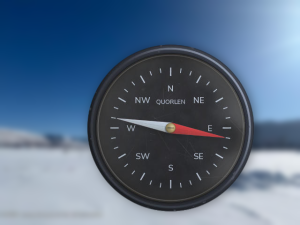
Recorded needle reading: ° 100
